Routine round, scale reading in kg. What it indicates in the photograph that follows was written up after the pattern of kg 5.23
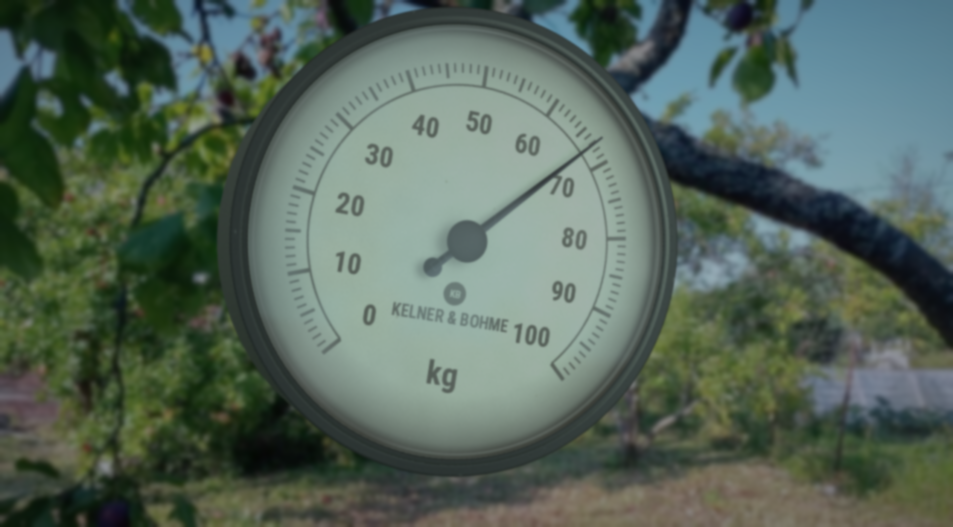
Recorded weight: kg 67
